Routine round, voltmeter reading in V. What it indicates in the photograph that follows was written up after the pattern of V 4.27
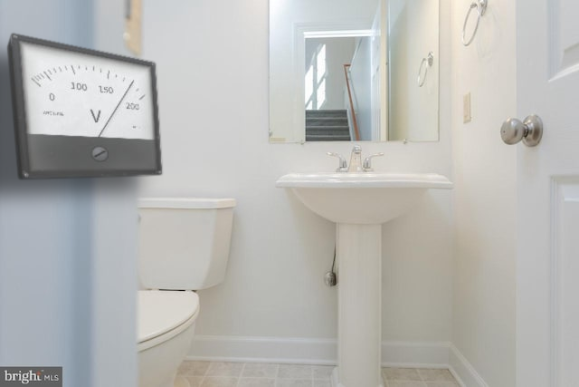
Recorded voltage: V 180
